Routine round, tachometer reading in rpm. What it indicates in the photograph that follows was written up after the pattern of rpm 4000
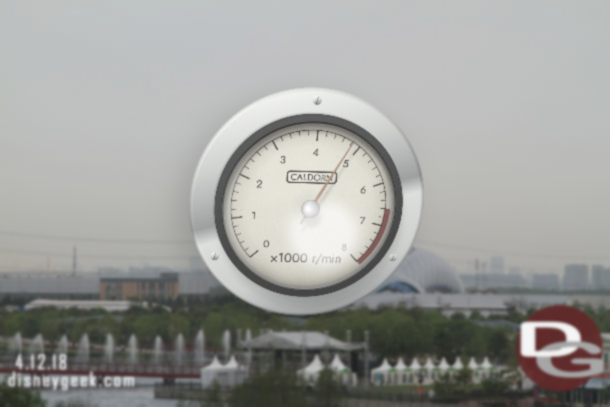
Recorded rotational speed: rpm 4800
